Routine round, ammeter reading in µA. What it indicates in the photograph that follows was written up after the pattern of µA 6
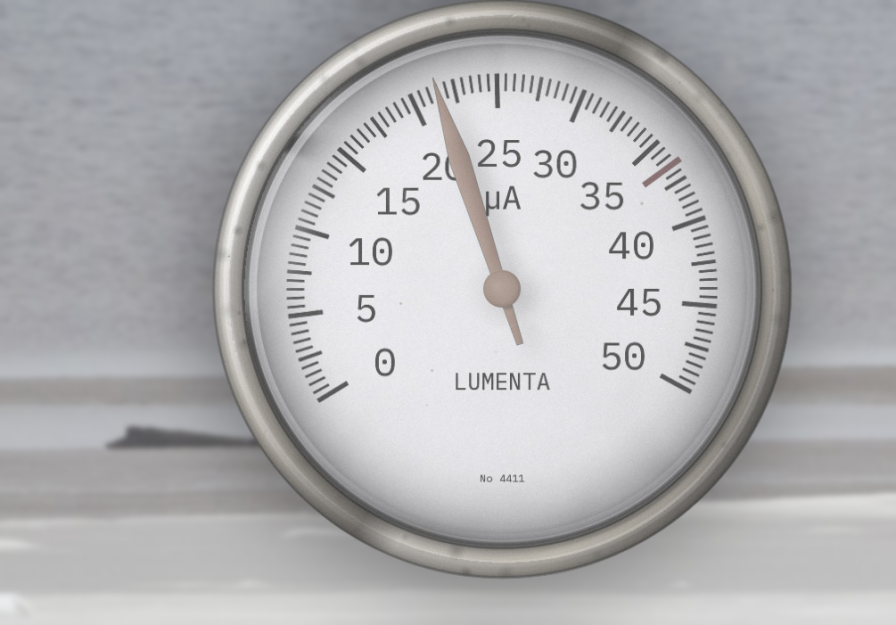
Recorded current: µA 21.5
